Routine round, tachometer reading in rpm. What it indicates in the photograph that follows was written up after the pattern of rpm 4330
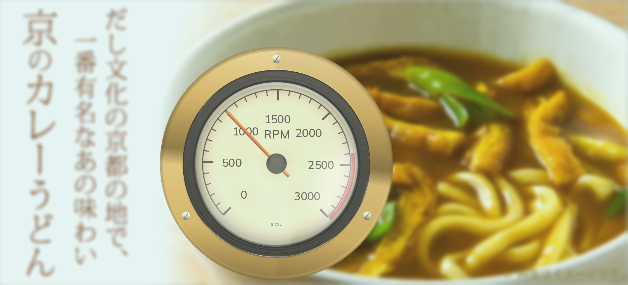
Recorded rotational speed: rpm 1000
